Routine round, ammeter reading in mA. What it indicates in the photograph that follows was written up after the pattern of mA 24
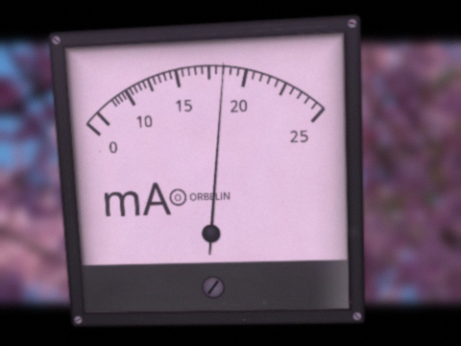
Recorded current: mA 18.5
